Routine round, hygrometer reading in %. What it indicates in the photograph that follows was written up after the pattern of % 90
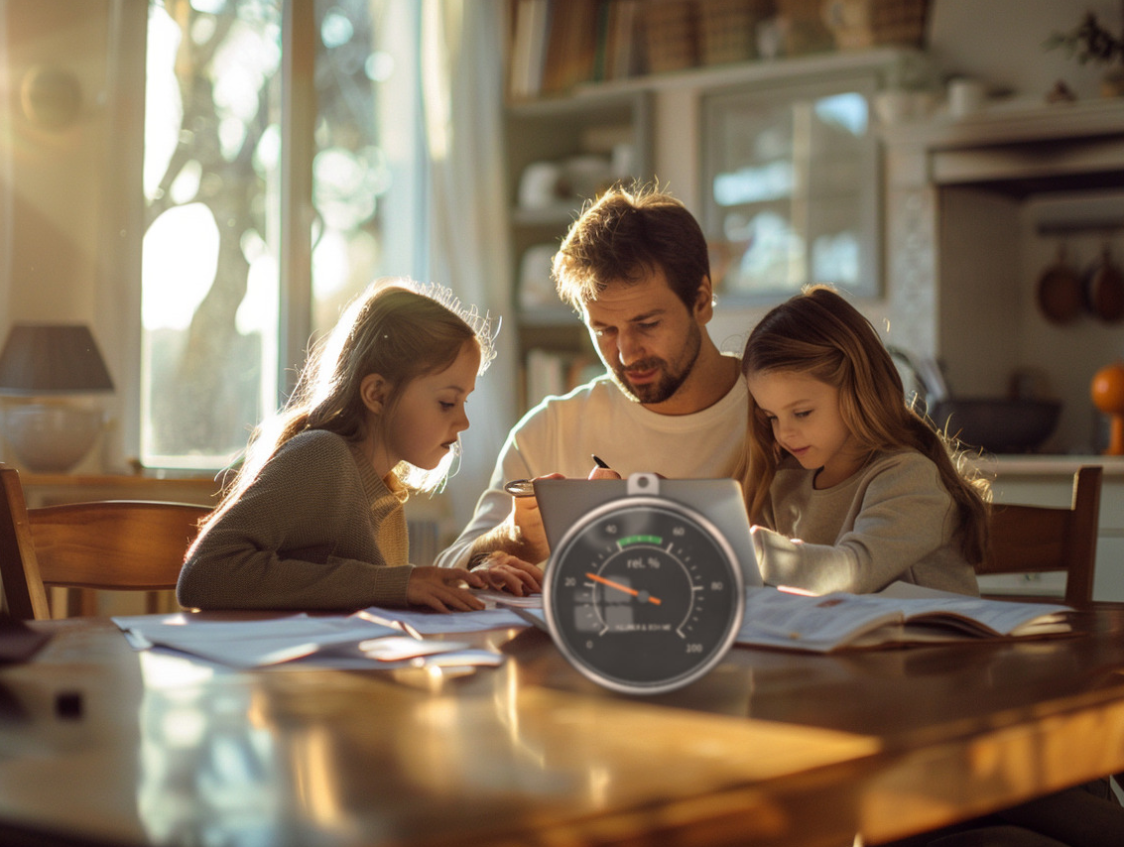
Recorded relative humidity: % 24
